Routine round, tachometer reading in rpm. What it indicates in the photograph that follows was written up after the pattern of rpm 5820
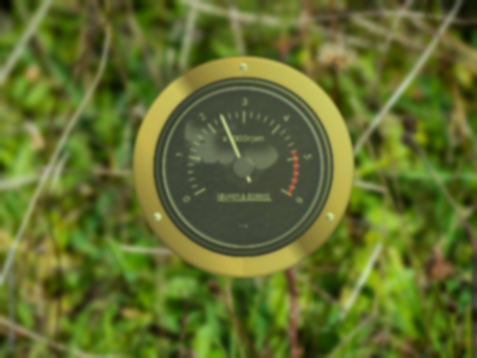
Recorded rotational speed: rpm 2400
